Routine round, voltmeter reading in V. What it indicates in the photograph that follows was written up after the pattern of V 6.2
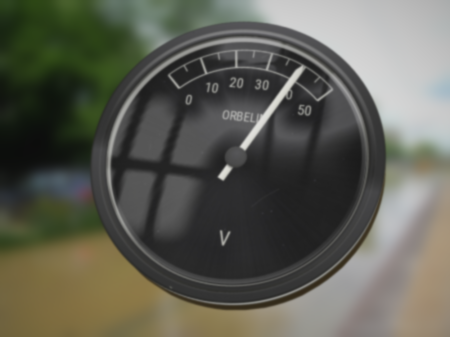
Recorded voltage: V 40
